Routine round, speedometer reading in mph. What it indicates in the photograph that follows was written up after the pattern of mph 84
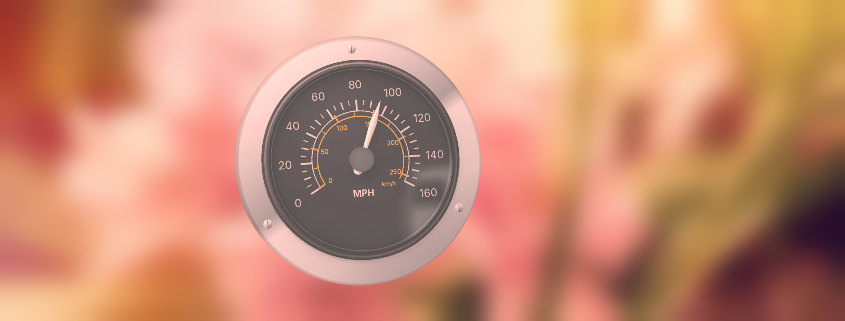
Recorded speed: mph 95
